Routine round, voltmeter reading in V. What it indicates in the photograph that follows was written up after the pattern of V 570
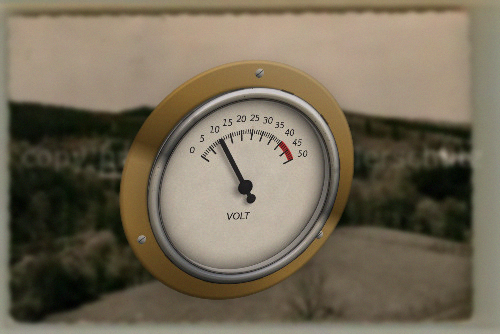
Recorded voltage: V 10
